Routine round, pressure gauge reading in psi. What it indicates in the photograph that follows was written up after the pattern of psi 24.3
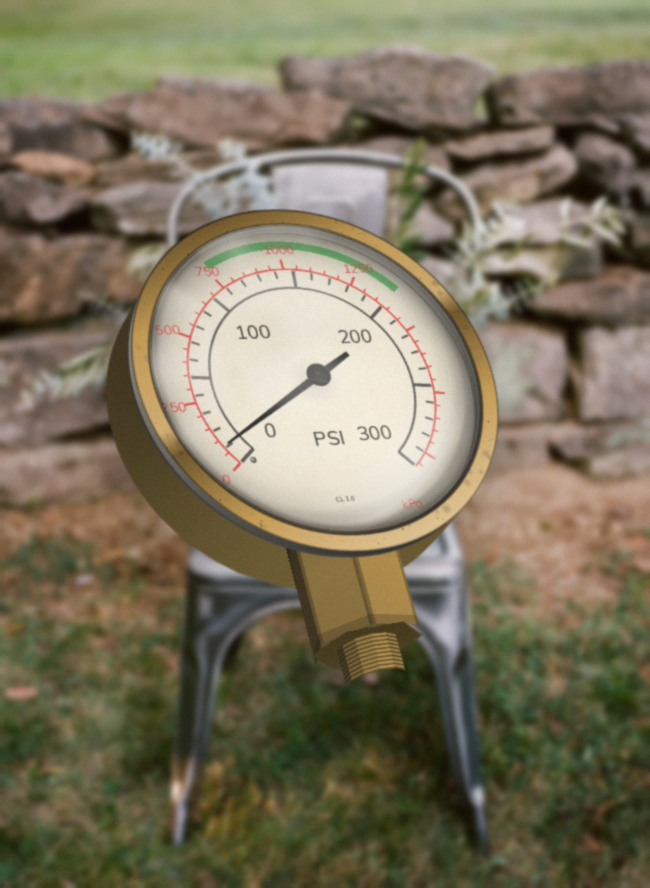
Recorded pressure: psi 10
